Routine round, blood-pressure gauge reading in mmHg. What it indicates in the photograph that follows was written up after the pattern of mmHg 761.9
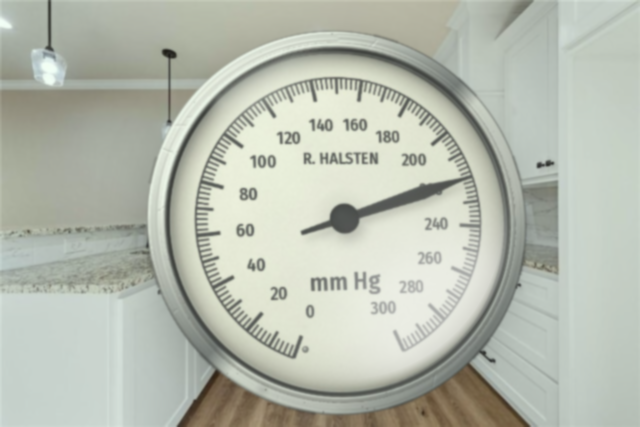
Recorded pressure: mmHg 220
